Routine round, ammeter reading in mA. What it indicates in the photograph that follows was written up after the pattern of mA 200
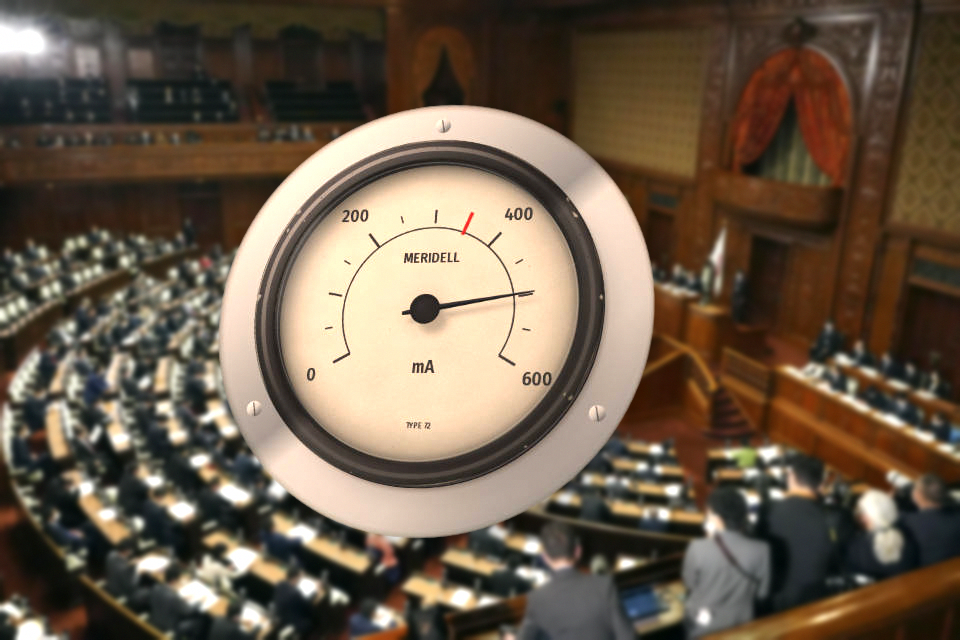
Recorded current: mA 500
